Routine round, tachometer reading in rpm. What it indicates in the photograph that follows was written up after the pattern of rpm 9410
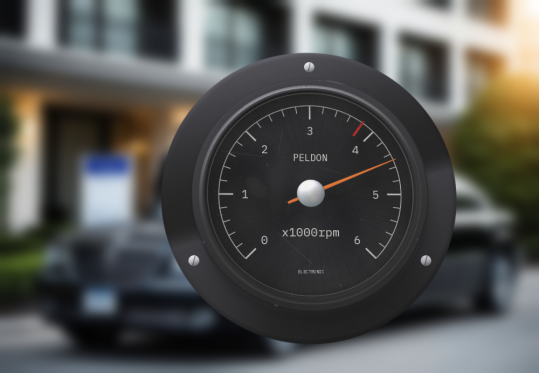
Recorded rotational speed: rpm 4500
